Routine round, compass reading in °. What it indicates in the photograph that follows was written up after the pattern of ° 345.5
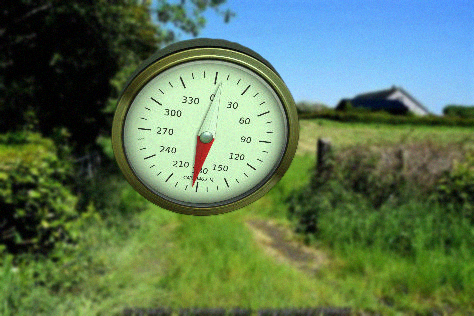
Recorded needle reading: ° 185
